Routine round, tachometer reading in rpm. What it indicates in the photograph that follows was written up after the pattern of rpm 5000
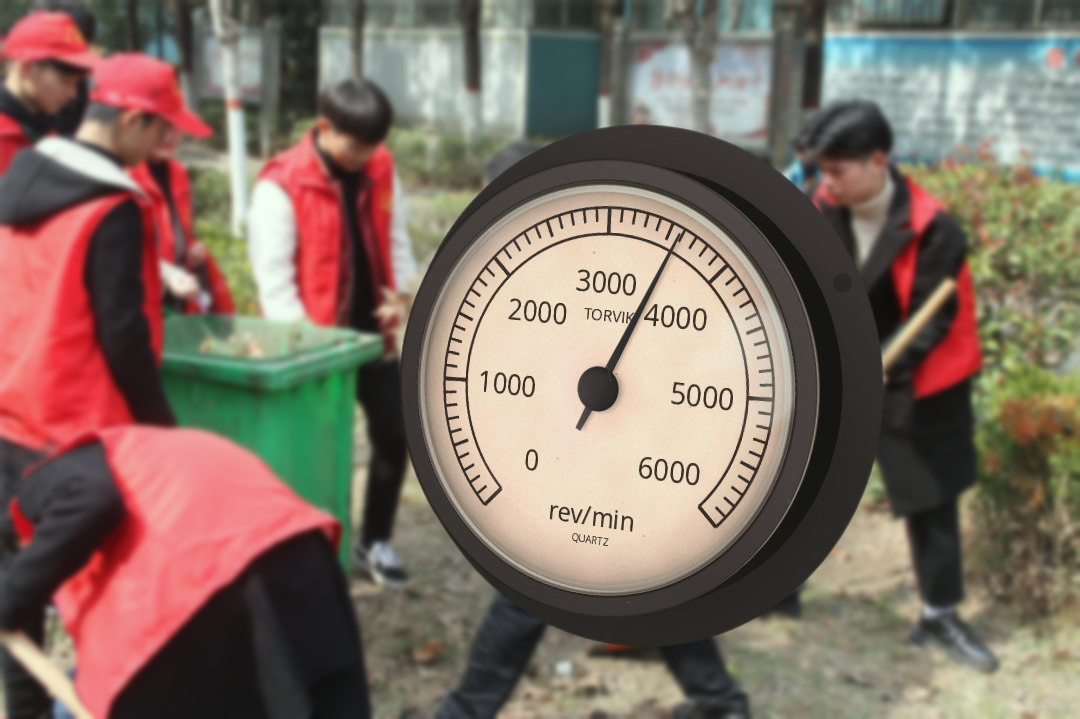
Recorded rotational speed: rpm 3600
